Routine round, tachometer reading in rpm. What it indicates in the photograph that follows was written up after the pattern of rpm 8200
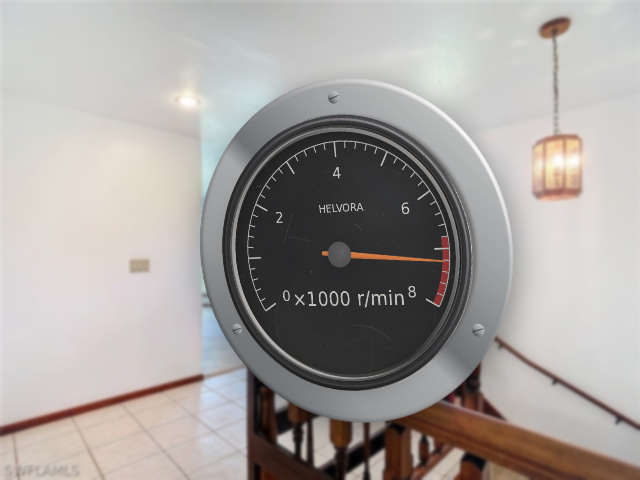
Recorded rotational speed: rpm 7200
